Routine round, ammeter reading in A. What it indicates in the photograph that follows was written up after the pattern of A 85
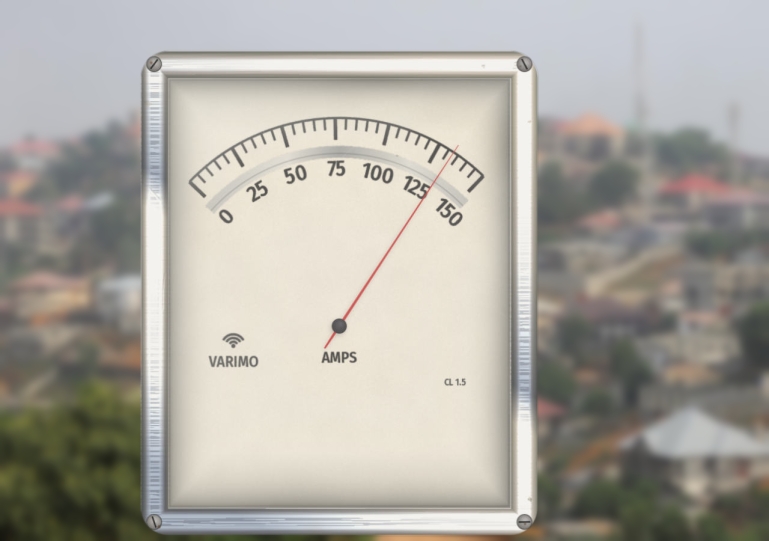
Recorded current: A 132.5
